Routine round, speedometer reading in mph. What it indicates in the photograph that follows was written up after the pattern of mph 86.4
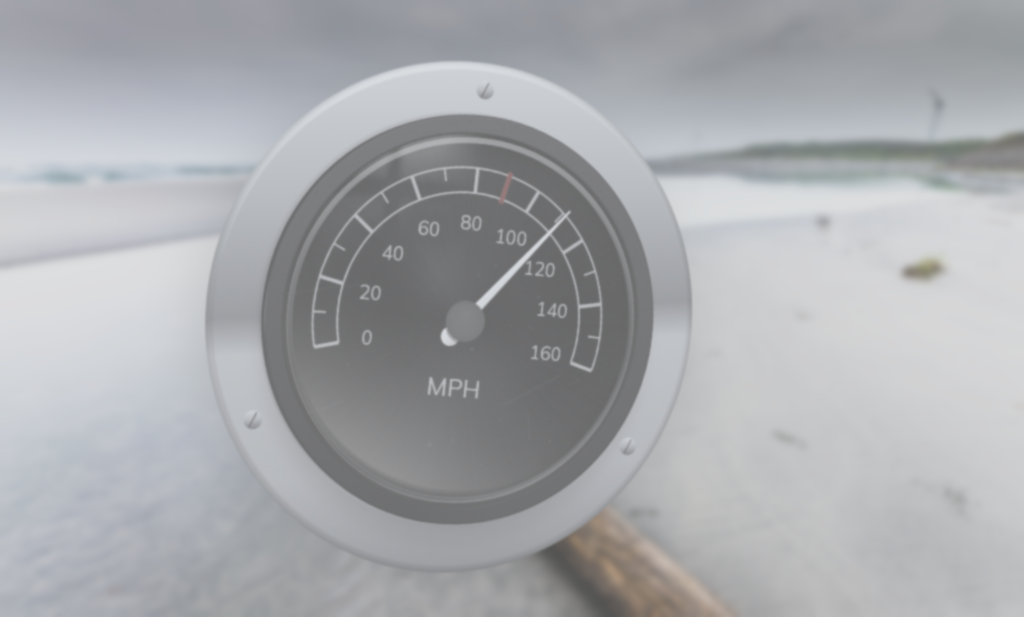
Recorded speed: mph 110
